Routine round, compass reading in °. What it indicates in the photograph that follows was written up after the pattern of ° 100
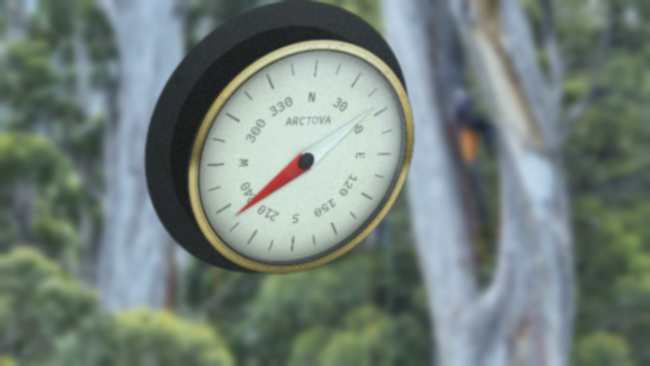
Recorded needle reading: ° 232.5
